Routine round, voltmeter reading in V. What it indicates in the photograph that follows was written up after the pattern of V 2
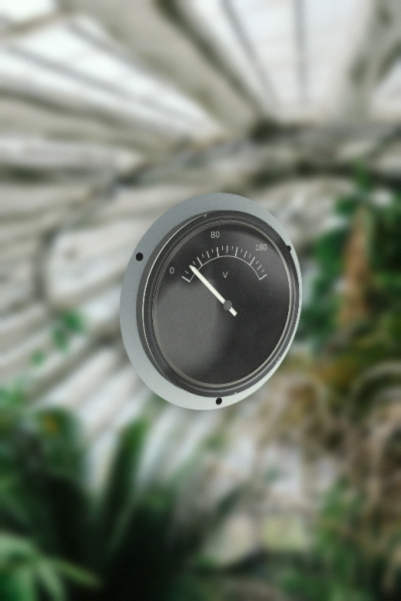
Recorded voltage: V 20
